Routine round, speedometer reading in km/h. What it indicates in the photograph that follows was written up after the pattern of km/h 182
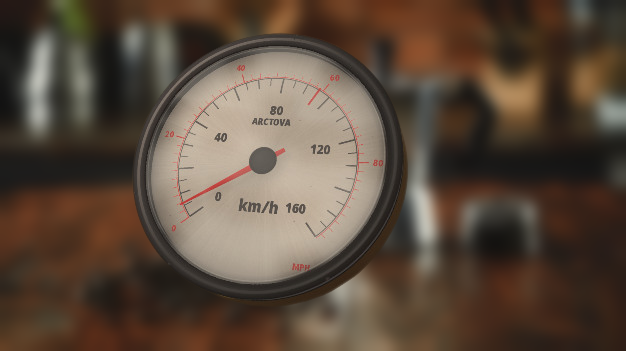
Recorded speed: km/h 5
